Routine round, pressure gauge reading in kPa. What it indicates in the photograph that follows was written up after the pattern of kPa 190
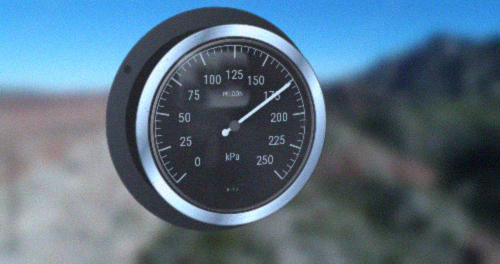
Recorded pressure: kPa 175
